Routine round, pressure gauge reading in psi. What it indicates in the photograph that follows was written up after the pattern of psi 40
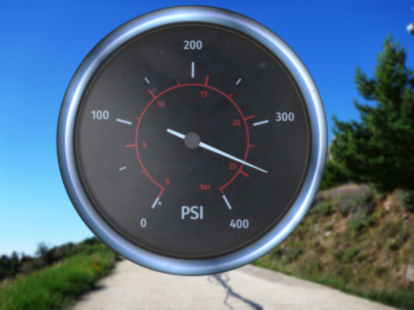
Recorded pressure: psi 350
